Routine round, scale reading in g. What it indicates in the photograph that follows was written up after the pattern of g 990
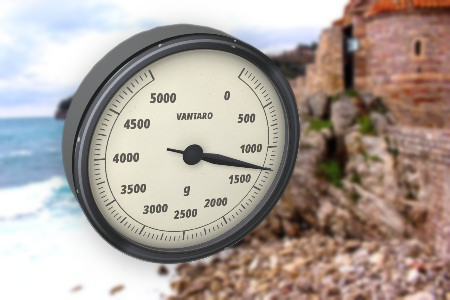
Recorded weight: g 1250
